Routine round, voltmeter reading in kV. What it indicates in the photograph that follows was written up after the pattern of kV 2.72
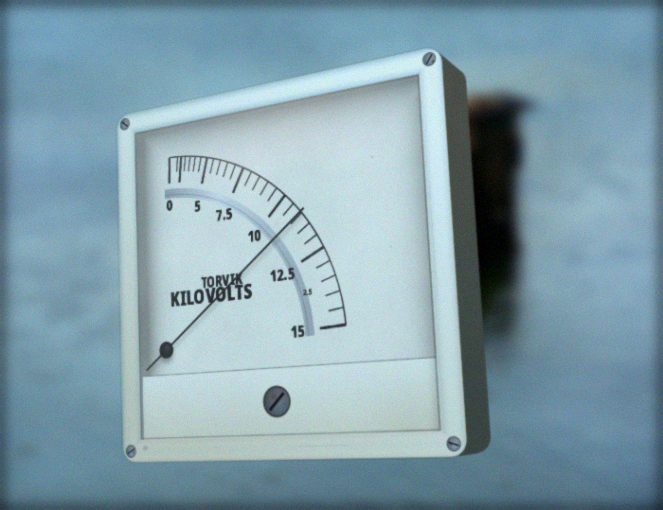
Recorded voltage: kV 11
